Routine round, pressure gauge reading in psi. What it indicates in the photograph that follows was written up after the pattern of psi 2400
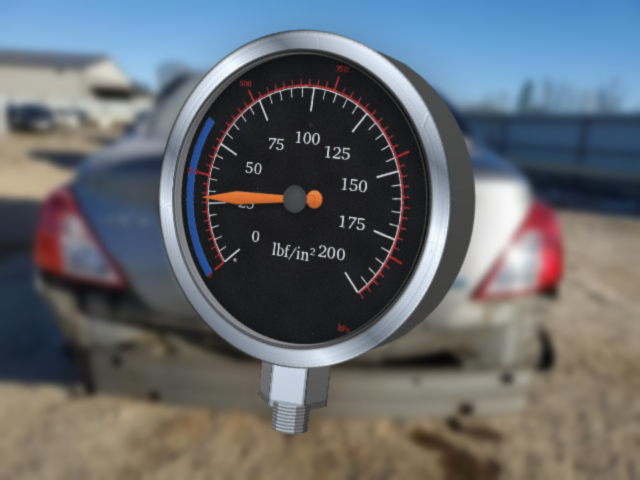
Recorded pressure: psi 27.5
